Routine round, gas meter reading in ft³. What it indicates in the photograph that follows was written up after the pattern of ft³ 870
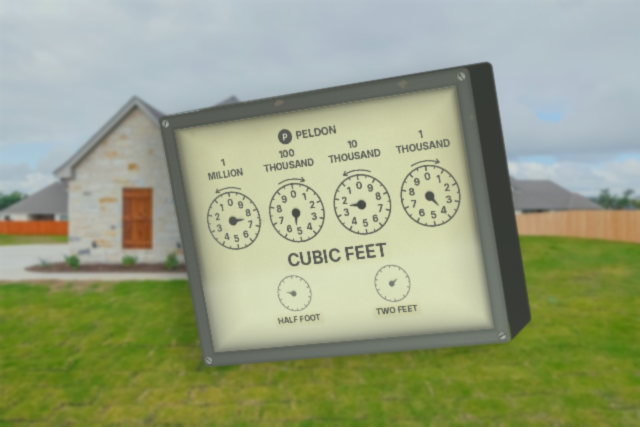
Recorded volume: ft³ 752400
